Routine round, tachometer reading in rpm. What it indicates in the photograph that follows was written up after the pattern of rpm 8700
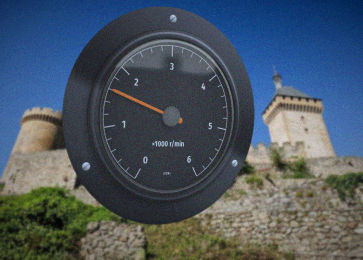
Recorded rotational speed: rpm 1600
